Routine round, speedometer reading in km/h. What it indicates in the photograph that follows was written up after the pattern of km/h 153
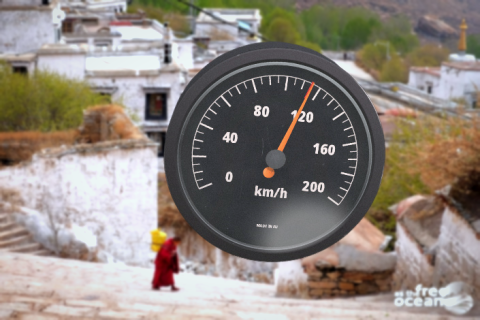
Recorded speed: km/h 115
